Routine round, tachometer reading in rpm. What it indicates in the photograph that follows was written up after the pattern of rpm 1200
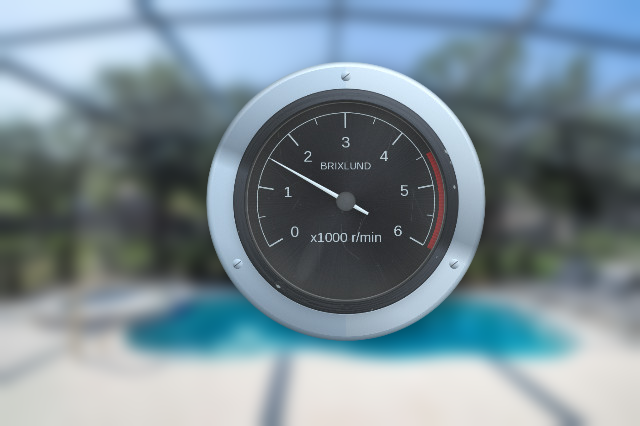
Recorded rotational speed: rpm 1500
